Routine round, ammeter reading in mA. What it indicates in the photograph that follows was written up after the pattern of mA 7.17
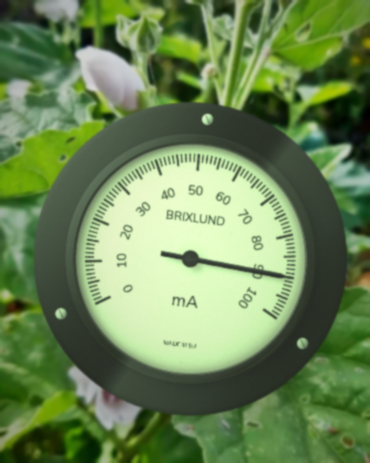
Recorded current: mA 90
